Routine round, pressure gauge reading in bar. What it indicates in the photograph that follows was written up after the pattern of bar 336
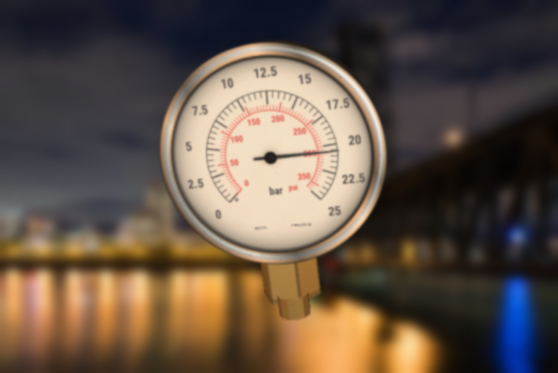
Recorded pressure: bar 20.5
